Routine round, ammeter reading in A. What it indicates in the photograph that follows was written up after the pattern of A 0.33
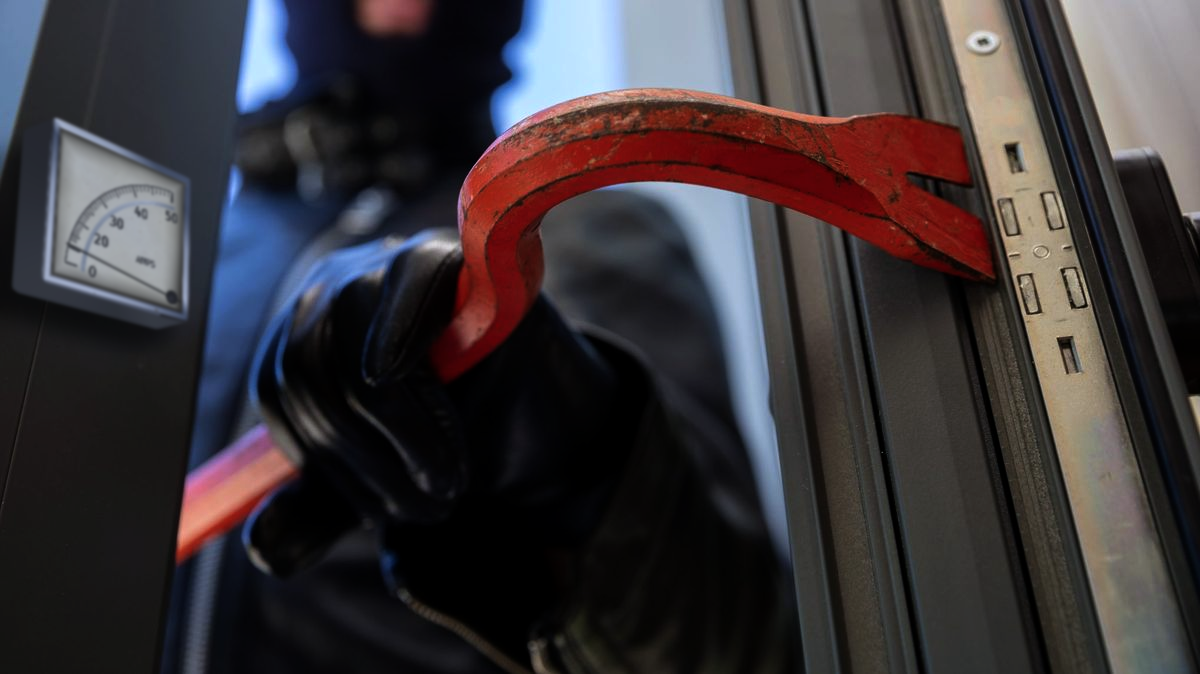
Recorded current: A 10
